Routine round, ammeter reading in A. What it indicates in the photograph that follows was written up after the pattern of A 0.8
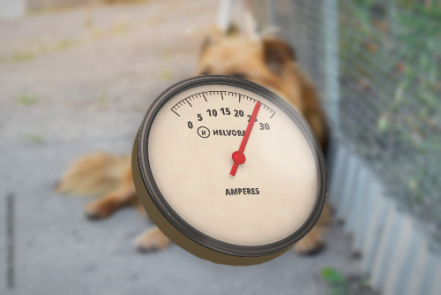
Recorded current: A 25
